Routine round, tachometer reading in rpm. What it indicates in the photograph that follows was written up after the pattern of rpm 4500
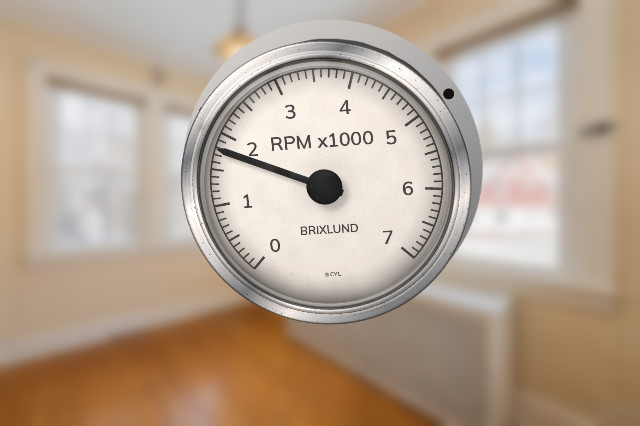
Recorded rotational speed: rpm 1800
